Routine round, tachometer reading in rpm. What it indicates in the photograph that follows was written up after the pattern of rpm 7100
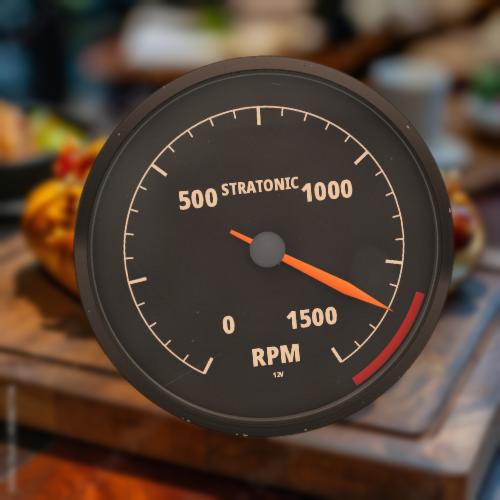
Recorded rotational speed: rpm 1350
